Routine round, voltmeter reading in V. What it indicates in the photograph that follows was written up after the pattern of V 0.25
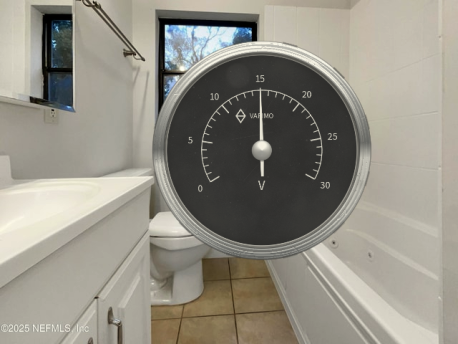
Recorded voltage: V 15
